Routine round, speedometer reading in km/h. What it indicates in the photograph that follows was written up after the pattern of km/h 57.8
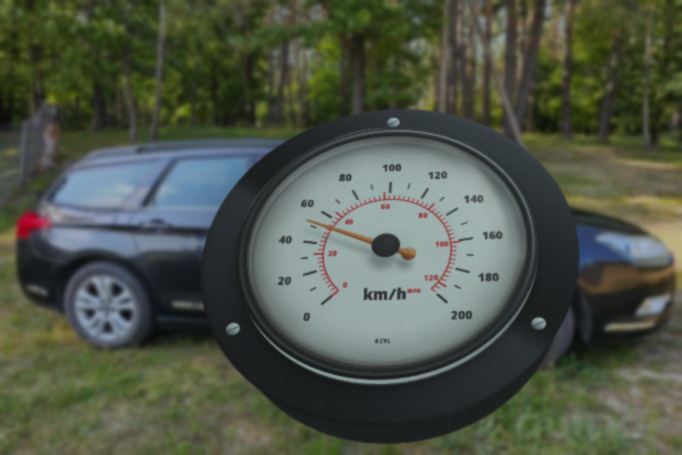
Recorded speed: km/h 50
